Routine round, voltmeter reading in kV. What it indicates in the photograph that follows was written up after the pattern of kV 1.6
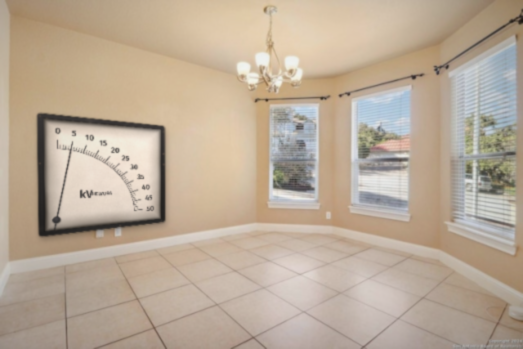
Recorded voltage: kV 5
